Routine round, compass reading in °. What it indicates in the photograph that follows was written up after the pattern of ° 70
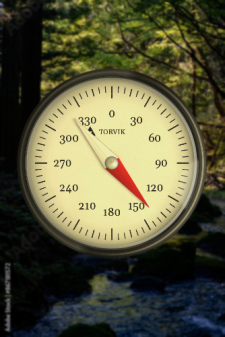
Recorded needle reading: ° 140
